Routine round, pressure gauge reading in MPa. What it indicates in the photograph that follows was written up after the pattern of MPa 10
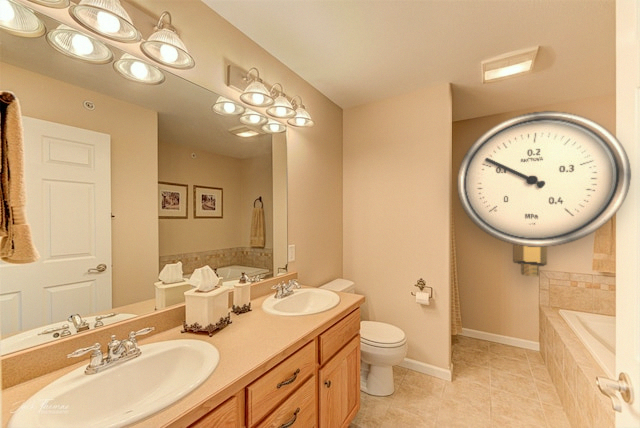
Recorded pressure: MPa 0.11
